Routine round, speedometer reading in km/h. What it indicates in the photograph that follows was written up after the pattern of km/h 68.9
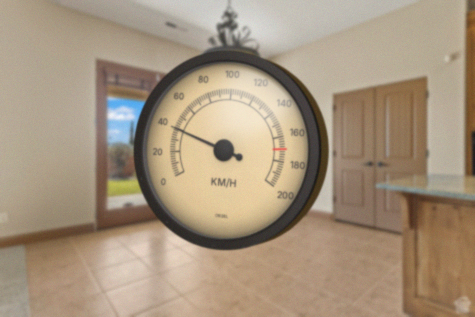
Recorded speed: km/h 40
